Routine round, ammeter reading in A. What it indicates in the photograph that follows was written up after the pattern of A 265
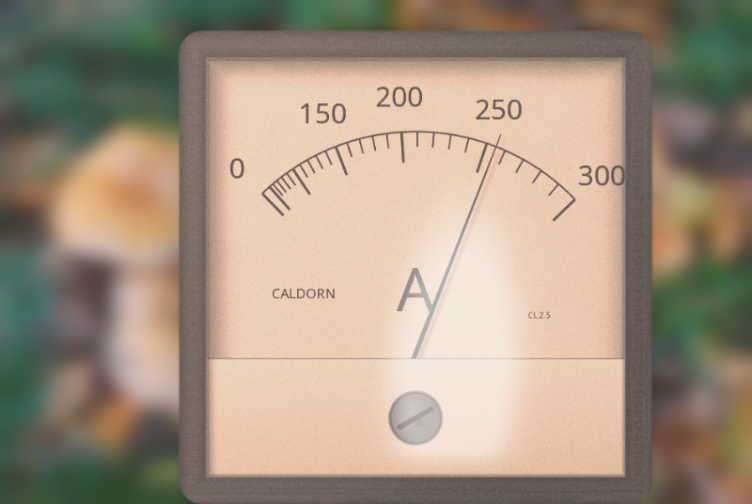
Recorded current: A 255
